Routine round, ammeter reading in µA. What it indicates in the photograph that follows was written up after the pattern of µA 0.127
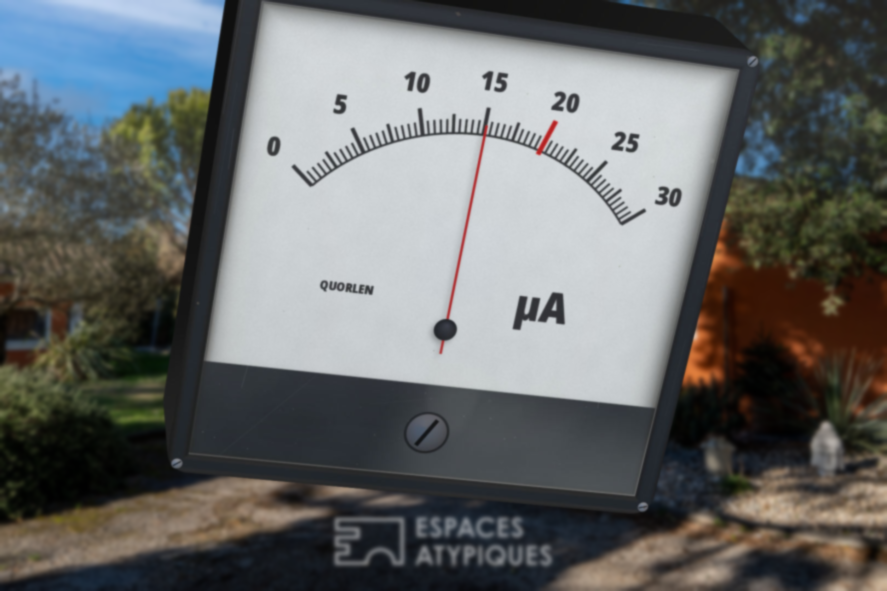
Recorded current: µA 15
